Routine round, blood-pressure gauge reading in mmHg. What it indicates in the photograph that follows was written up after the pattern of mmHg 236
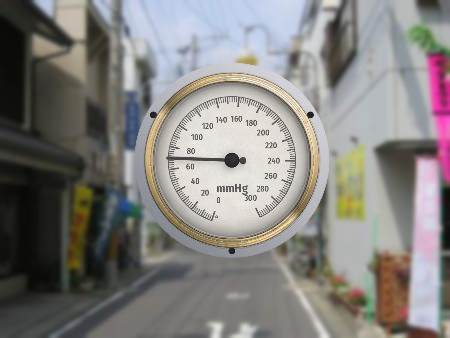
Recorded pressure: mmHg 70
